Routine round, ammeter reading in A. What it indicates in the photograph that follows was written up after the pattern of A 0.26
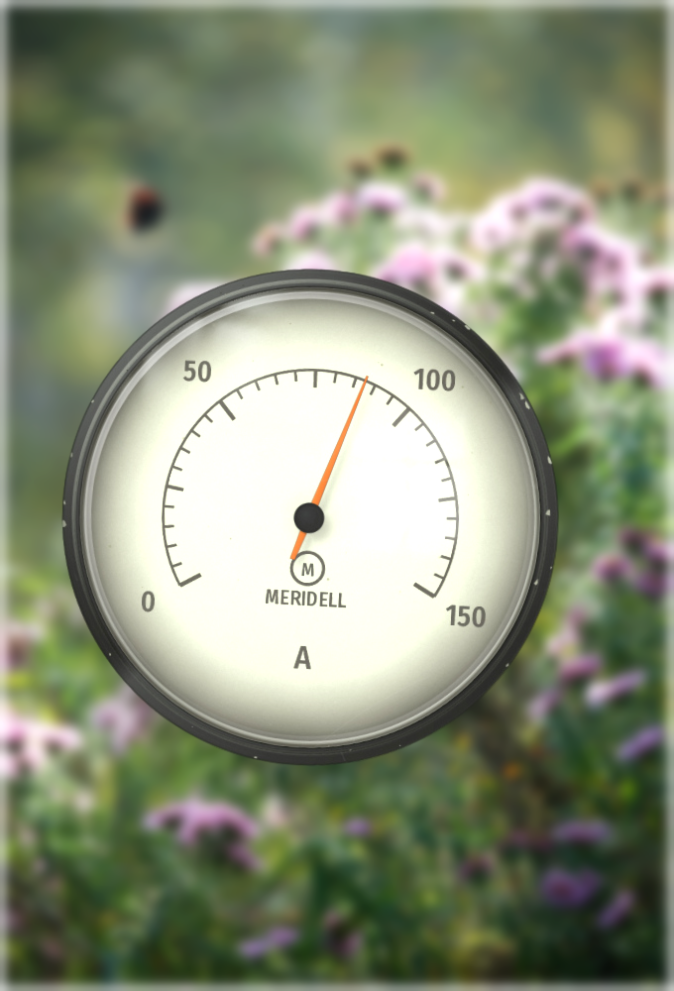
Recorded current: A 87.5
